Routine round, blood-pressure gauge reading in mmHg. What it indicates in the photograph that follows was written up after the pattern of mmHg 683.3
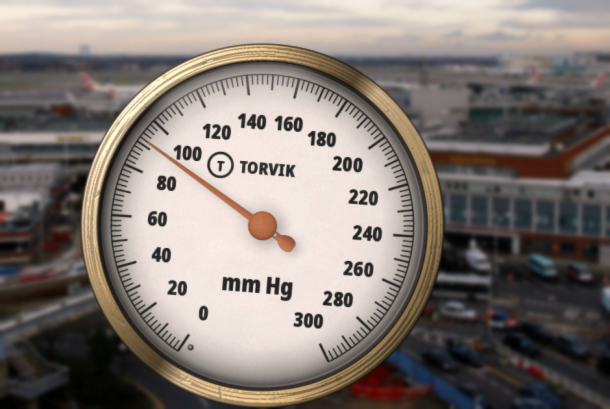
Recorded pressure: mmHg 92
